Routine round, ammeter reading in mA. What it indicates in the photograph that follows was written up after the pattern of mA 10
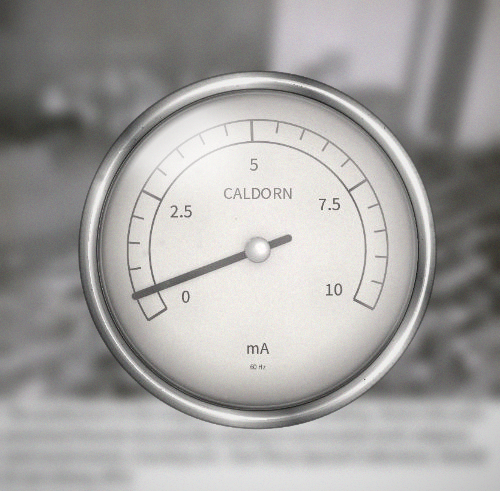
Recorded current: mA 0.5
